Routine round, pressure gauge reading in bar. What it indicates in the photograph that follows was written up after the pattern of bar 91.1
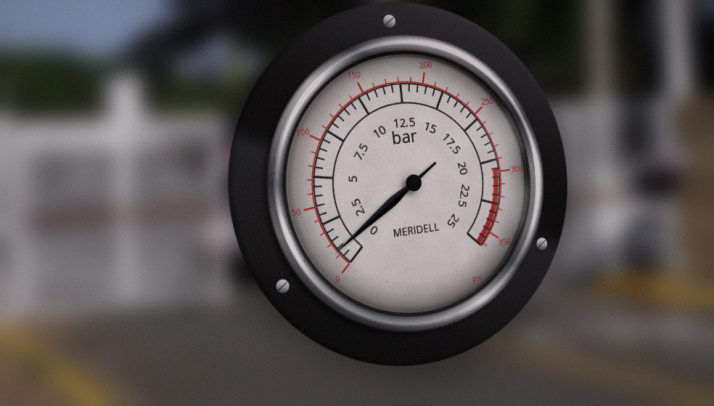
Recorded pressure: bar 1
